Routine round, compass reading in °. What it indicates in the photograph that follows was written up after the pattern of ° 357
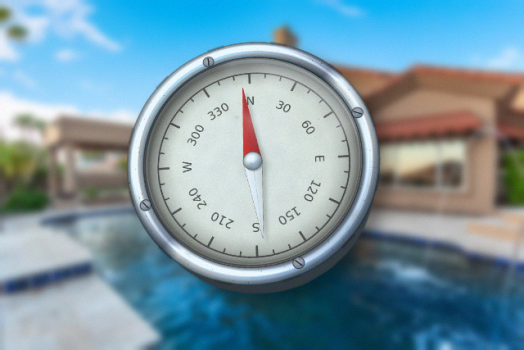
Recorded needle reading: ° 355
